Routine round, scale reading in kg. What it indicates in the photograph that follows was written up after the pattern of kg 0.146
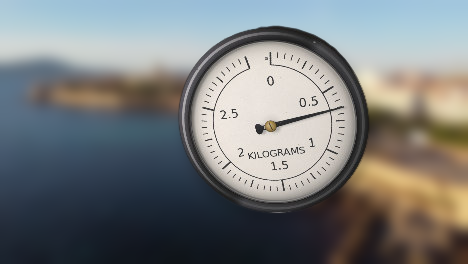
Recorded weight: kg 0.65
